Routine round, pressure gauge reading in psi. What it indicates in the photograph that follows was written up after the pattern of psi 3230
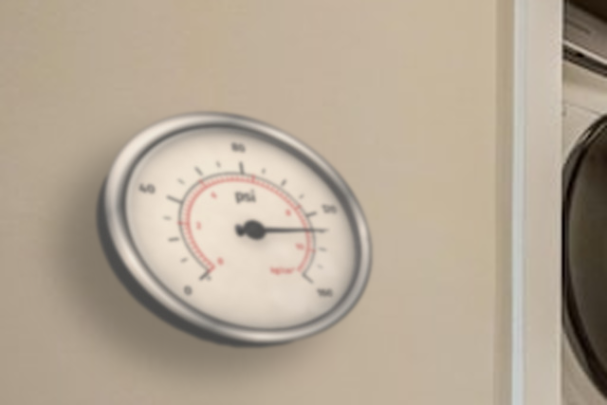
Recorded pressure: psi 130
